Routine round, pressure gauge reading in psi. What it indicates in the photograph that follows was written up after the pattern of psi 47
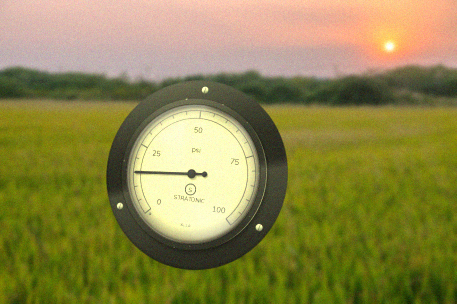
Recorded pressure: psi 15
